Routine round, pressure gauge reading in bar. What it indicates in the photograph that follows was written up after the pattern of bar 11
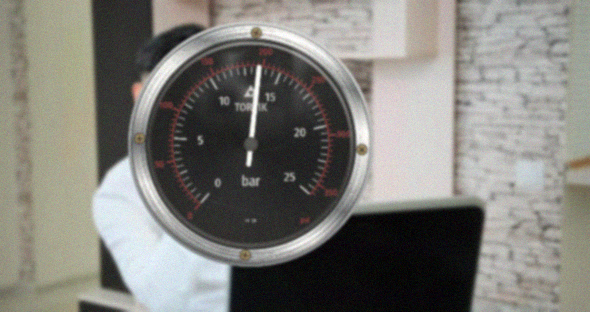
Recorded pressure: bar 13.5
